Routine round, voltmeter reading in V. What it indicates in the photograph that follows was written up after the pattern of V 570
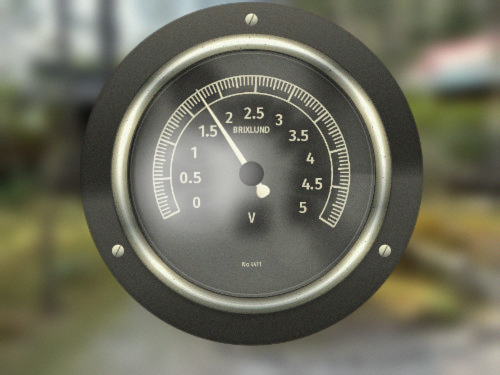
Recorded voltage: V 1.75
